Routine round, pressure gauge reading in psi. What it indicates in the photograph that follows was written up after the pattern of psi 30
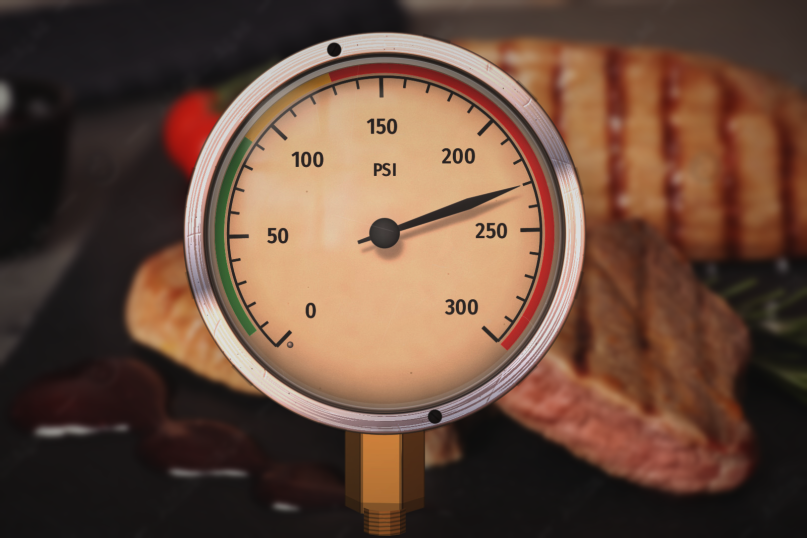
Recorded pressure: psi 230
